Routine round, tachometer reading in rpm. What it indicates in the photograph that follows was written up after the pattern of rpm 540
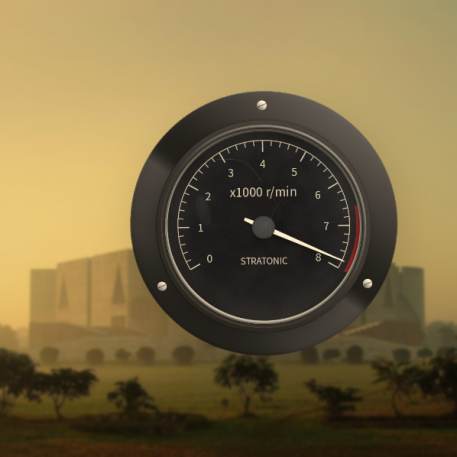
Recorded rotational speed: rpm 7800
